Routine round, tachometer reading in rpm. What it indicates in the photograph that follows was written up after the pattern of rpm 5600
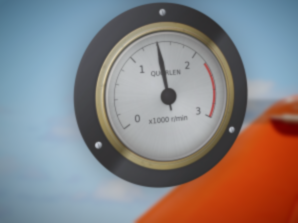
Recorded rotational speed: rpm 1400
